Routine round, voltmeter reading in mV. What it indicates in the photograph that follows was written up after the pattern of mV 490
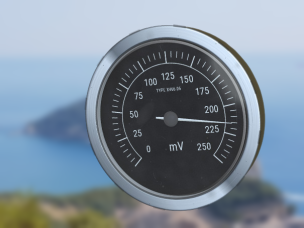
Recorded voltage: mV 215
